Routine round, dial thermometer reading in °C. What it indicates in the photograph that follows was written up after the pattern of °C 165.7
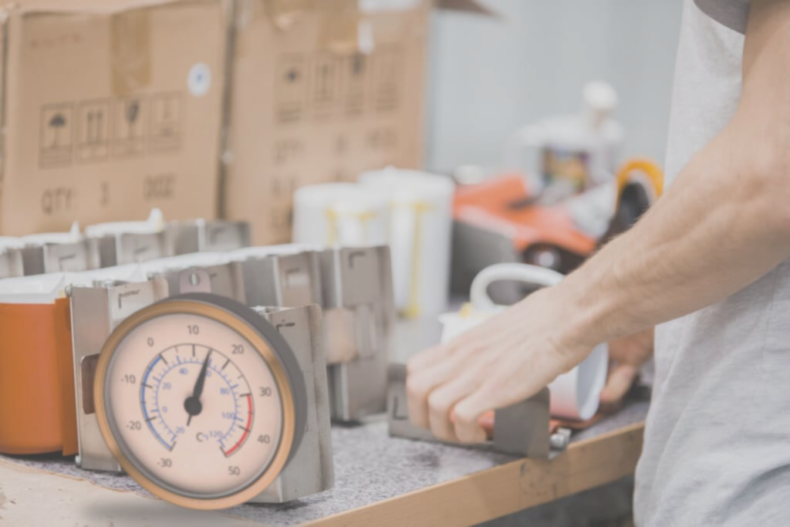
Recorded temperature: °C 15
